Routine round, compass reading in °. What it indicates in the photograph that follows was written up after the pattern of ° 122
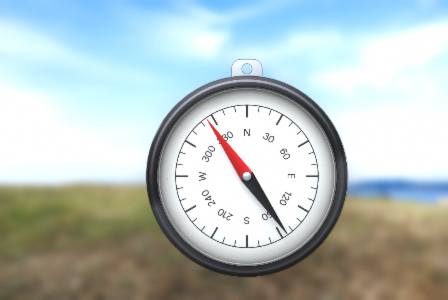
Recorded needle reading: ° 325
